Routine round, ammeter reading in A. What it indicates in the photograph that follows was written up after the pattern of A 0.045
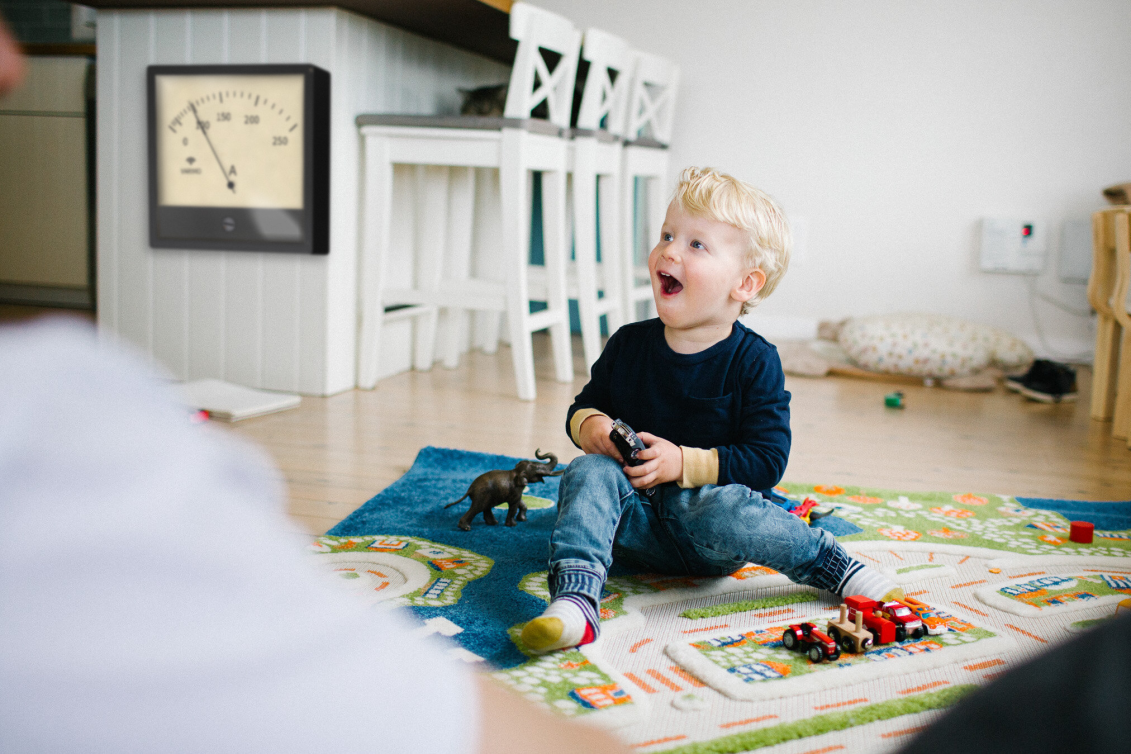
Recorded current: A 100
